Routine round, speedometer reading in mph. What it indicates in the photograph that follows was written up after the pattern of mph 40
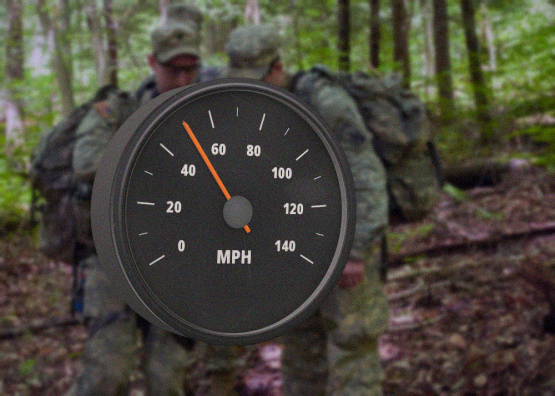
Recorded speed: mph 50
